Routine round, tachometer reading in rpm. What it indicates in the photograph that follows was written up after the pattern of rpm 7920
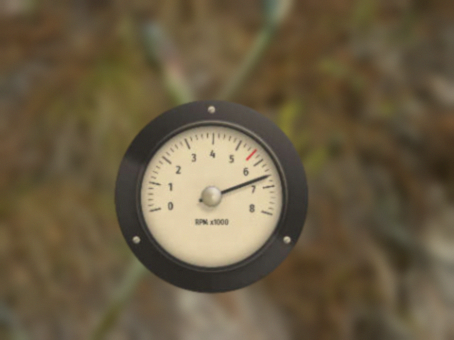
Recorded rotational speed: rpm 6600
